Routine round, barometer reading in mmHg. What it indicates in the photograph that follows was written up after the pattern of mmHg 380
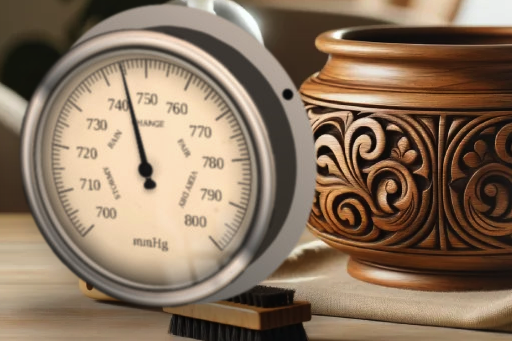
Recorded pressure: mmHg 745
